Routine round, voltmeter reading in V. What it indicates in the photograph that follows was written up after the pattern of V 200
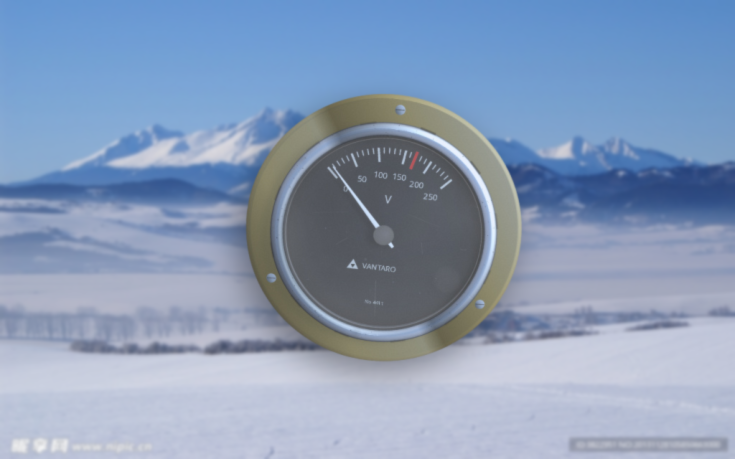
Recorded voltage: V 10
